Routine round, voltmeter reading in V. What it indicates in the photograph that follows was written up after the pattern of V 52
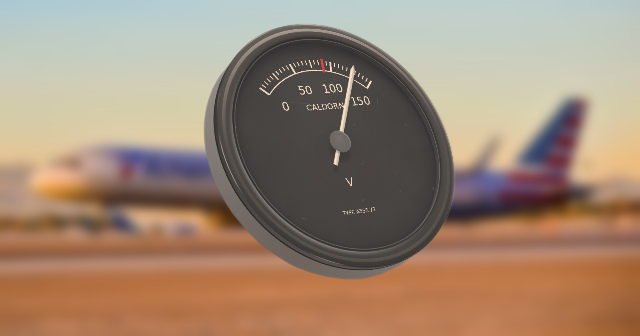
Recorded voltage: V 125
